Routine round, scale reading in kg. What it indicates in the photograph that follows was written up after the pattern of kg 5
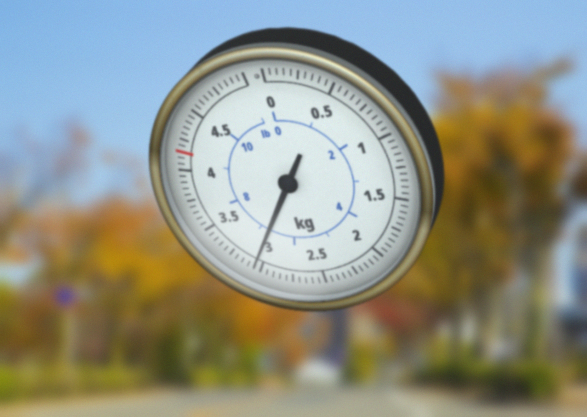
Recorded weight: kg 3.05
